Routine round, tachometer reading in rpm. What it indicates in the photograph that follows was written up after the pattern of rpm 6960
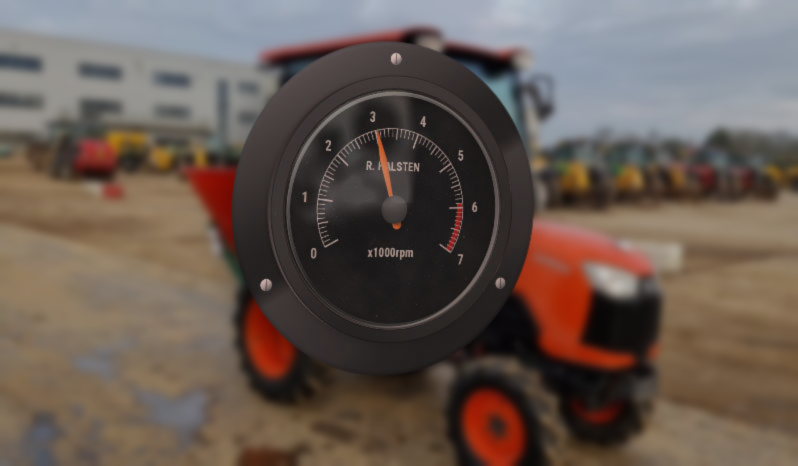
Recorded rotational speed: rpm 3000
